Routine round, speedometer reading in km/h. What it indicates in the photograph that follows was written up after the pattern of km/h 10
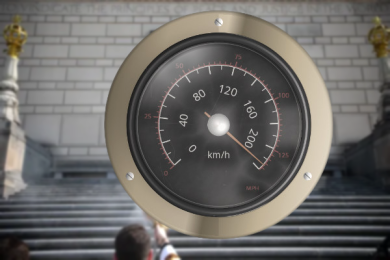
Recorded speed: km/h 215
